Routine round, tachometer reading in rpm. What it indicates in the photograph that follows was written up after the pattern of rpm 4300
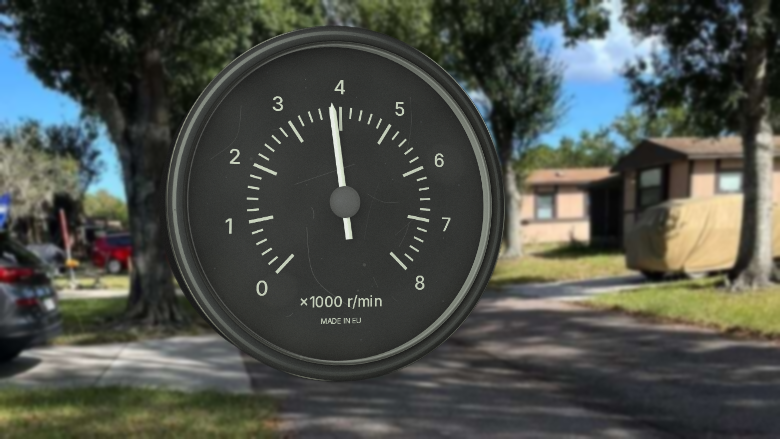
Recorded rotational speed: rpm 3800
